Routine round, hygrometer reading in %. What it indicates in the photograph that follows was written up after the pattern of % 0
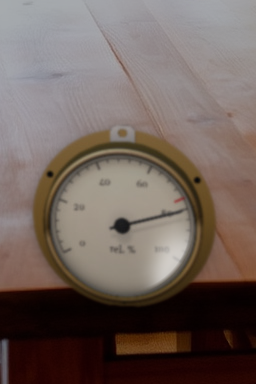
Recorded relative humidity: % 80
